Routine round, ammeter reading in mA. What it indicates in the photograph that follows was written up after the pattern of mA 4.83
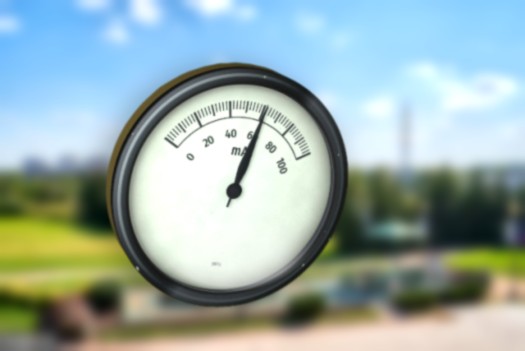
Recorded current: mA 60
